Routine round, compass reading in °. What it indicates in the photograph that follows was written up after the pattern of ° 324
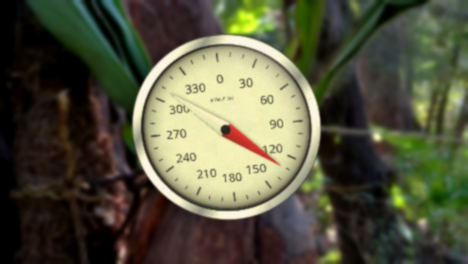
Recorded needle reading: ° 130
